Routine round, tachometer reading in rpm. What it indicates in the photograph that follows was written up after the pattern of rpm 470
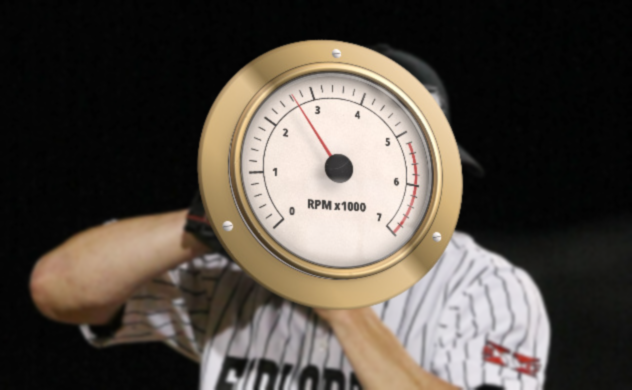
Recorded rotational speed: rpm 2600
